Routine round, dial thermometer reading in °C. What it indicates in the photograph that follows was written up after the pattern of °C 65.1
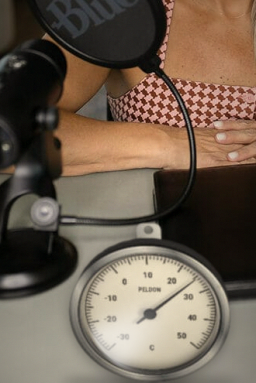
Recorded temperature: °C 25
